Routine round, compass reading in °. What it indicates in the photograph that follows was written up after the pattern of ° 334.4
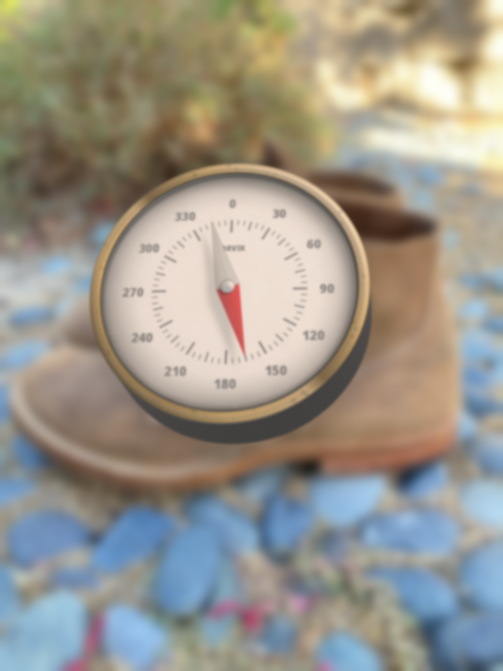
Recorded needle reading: ° 165
